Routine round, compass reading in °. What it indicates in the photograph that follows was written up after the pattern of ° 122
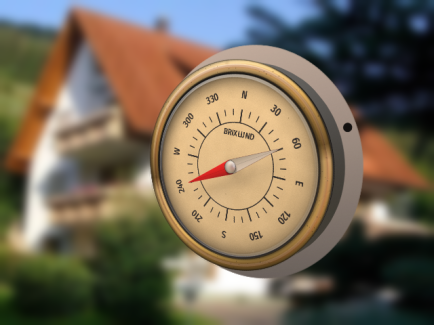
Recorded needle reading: ° 240
